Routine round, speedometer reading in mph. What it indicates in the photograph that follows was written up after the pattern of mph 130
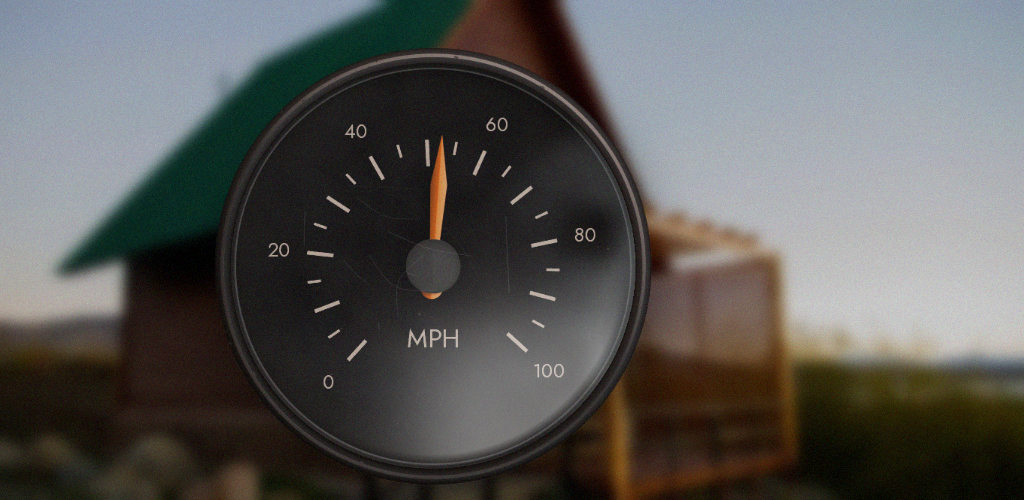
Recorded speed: mph 52.5
